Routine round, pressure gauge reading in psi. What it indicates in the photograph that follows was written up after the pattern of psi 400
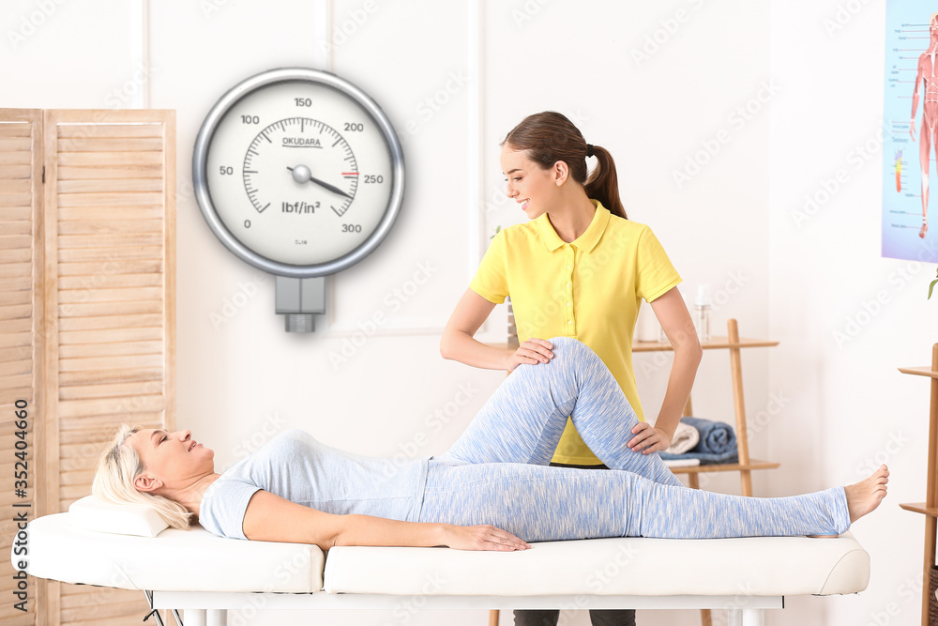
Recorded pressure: psi 275
